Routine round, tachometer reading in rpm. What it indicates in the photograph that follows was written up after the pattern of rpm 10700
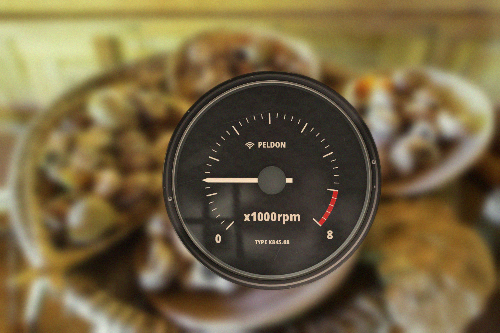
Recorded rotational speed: rpm 1400
